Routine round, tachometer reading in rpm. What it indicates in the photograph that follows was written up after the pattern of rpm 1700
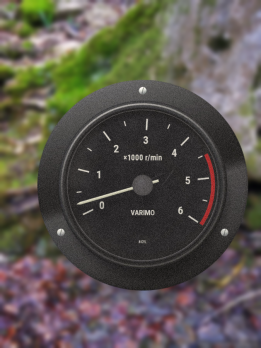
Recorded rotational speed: rpm 250
